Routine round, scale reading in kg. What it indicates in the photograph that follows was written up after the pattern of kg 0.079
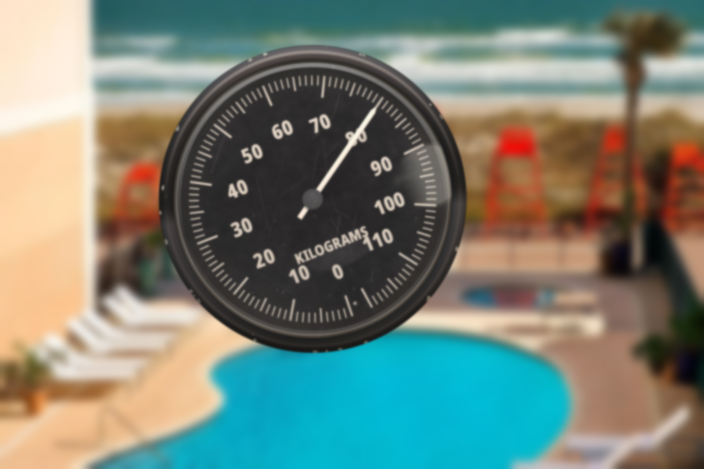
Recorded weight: kg 80
